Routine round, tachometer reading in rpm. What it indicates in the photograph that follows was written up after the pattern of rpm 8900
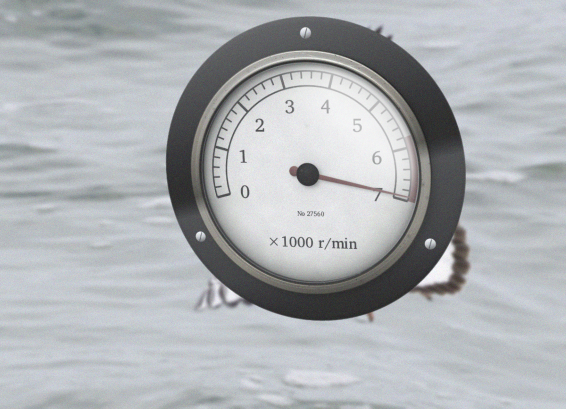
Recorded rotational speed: rpm 6900
